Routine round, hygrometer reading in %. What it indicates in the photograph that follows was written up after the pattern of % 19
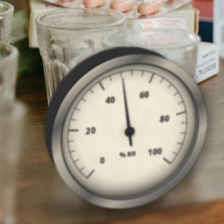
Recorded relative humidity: % 48
